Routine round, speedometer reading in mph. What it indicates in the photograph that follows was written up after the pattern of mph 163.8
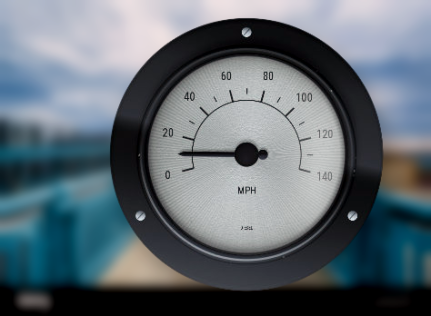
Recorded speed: mph 10
